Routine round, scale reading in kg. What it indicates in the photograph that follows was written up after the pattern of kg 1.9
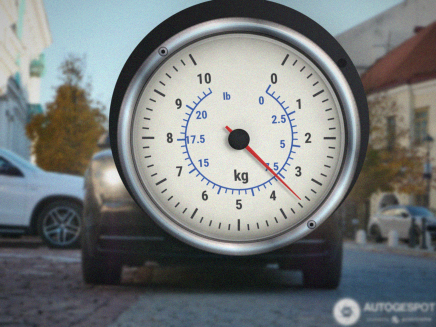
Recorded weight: kg 3.5
